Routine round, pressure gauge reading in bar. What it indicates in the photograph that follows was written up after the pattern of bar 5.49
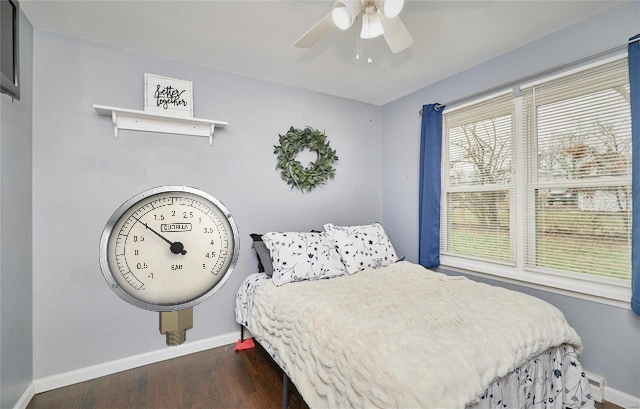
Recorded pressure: bar 1
